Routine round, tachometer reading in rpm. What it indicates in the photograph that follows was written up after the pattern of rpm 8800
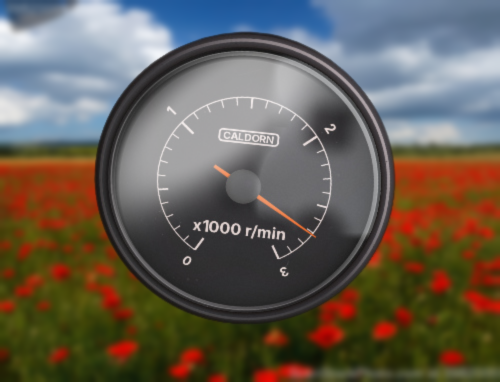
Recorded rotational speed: rpm 2700
